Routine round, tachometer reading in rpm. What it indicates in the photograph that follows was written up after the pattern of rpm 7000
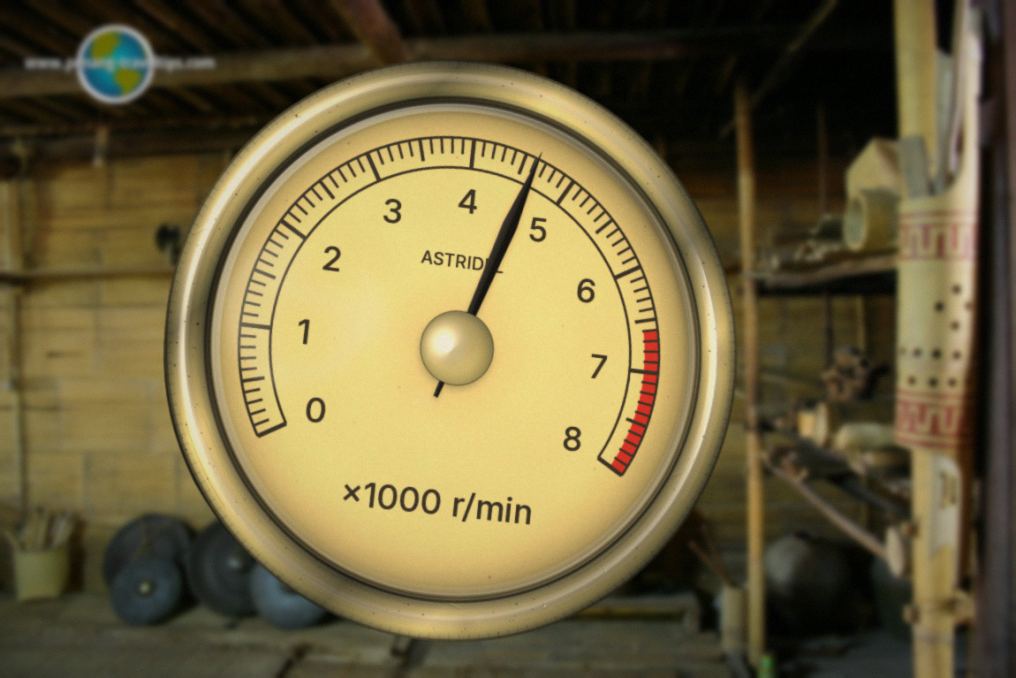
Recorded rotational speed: rpm 4600
